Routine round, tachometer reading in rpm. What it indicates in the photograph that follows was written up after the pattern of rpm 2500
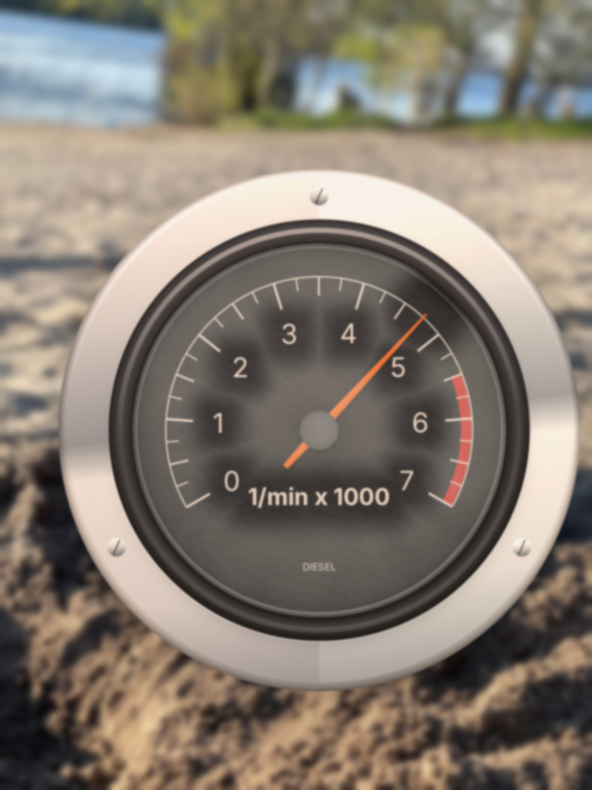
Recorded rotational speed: rpm 4750
